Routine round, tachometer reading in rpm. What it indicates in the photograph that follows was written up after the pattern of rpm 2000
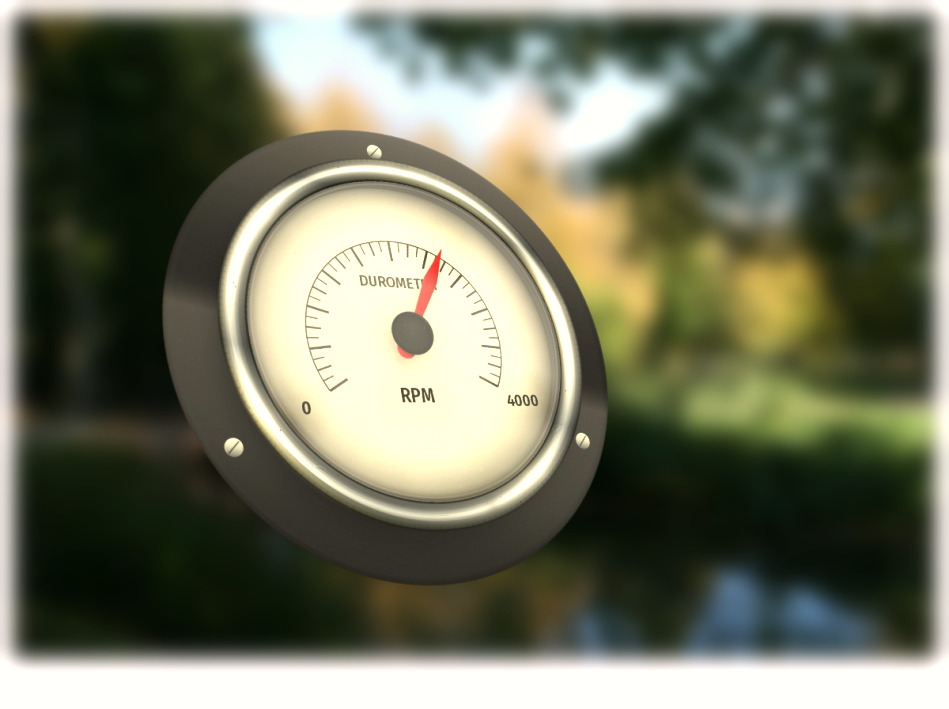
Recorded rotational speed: rpm 2500
